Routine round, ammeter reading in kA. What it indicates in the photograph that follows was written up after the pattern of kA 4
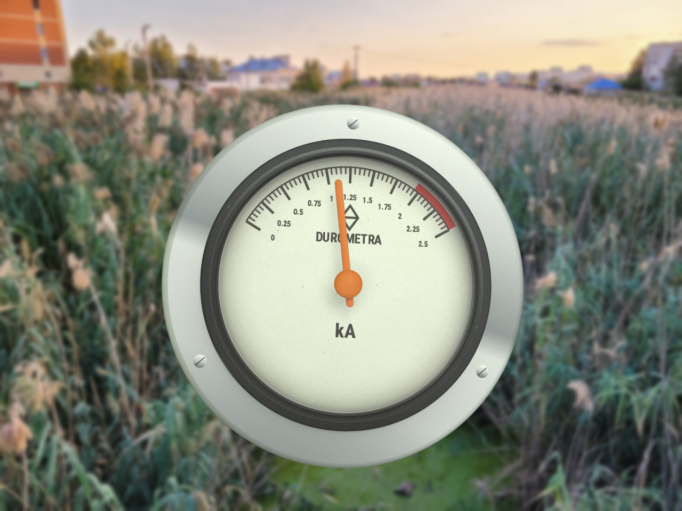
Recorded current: kA 1.1
